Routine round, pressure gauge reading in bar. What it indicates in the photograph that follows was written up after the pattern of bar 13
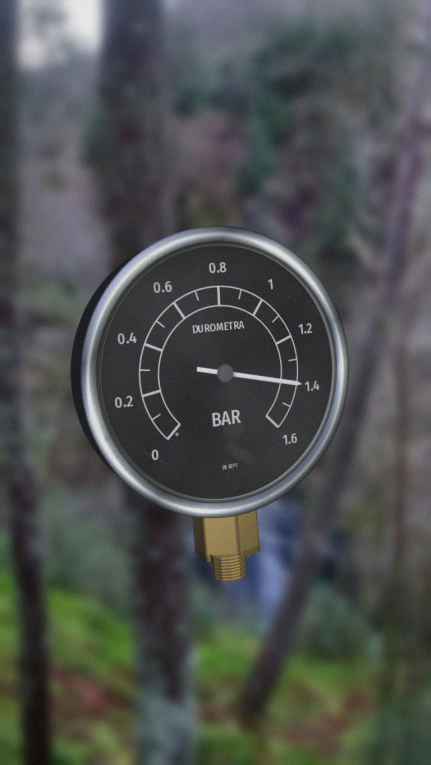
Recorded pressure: bar 1.4
